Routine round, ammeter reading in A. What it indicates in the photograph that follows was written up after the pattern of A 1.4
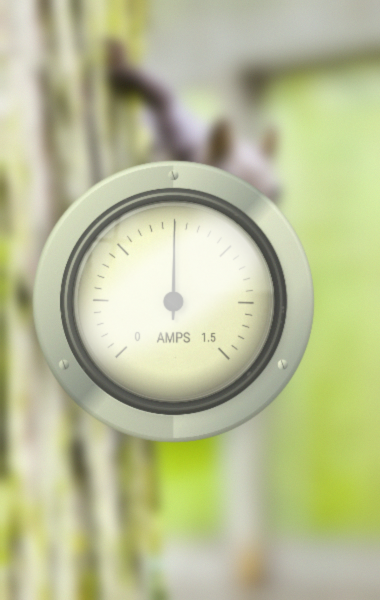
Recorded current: A 0.75
